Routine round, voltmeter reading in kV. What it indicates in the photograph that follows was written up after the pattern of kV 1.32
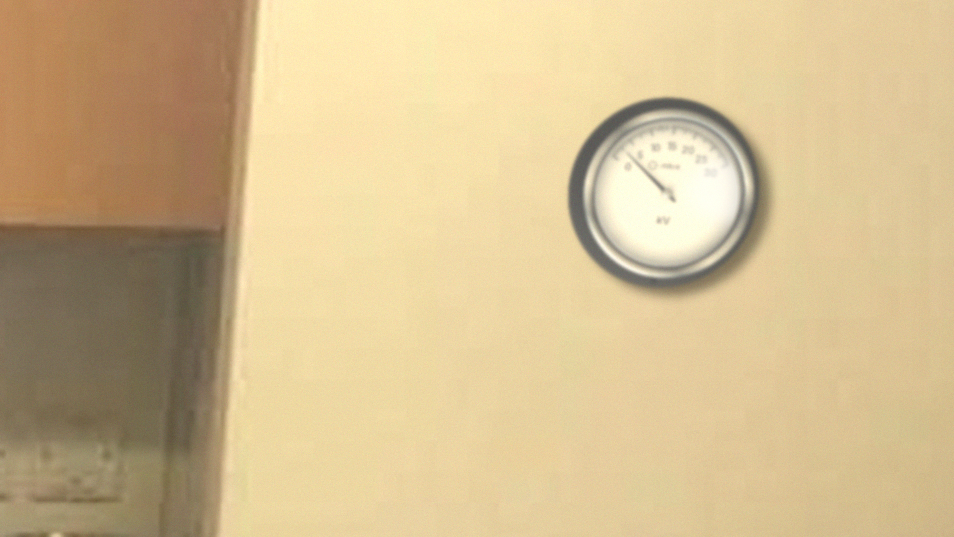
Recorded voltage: kV 2.5
